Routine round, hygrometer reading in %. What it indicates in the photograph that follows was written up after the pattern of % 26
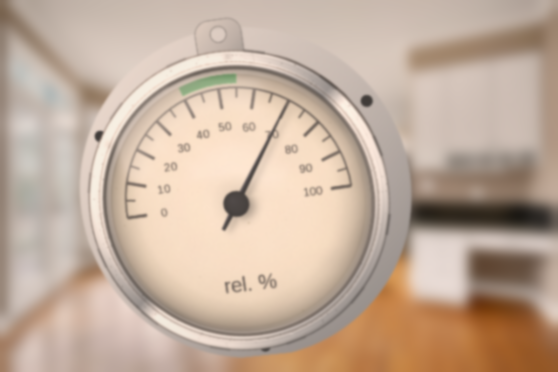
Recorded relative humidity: % 70
